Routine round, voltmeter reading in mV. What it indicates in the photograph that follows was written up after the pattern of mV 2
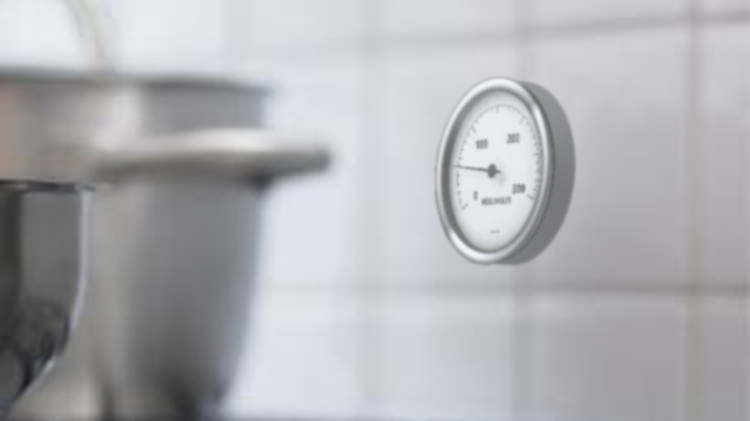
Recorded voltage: mV 50
